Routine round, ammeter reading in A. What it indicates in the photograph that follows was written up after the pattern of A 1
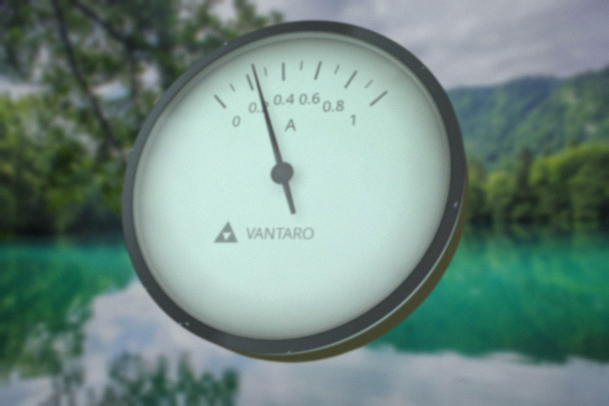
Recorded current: A 0.25
